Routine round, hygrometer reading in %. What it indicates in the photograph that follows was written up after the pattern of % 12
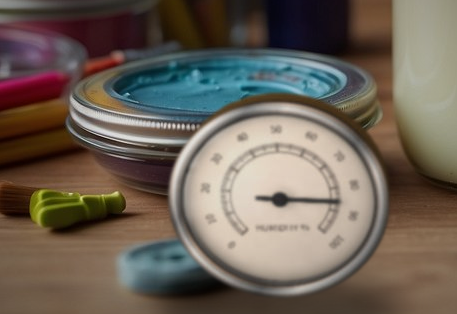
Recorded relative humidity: % 85
